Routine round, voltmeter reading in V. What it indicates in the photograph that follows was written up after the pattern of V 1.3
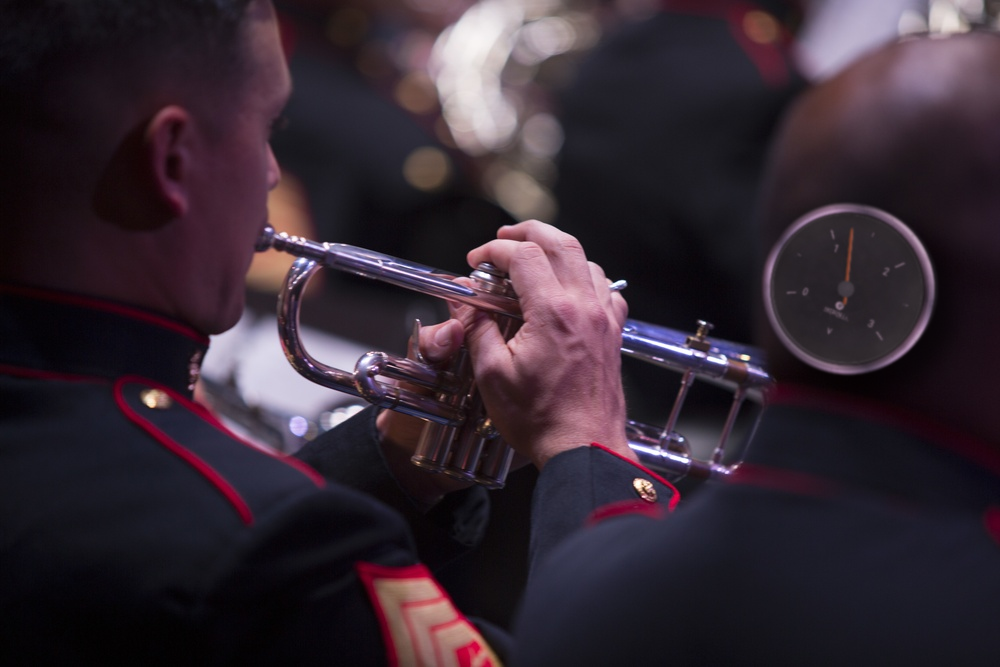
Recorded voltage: V 1.25
